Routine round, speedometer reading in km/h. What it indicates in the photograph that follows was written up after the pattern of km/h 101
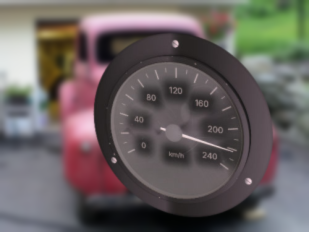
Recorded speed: km/h 220
